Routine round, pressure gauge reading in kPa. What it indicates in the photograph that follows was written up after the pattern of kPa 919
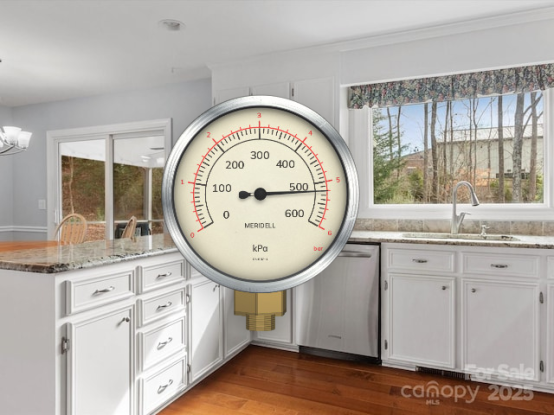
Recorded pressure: kPa 520
